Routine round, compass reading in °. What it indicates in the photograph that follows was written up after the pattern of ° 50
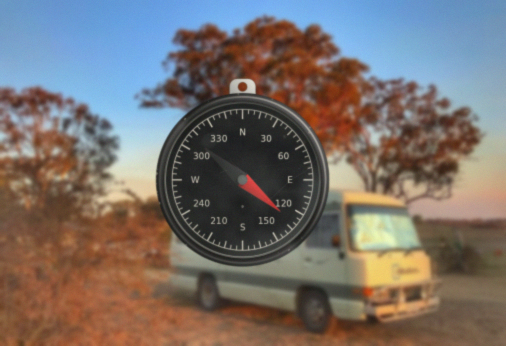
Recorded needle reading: ° 130
